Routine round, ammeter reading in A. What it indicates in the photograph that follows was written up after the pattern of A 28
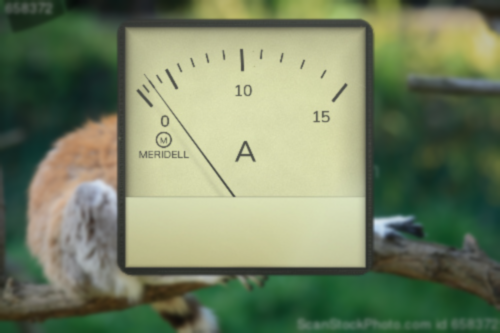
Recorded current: A 3
